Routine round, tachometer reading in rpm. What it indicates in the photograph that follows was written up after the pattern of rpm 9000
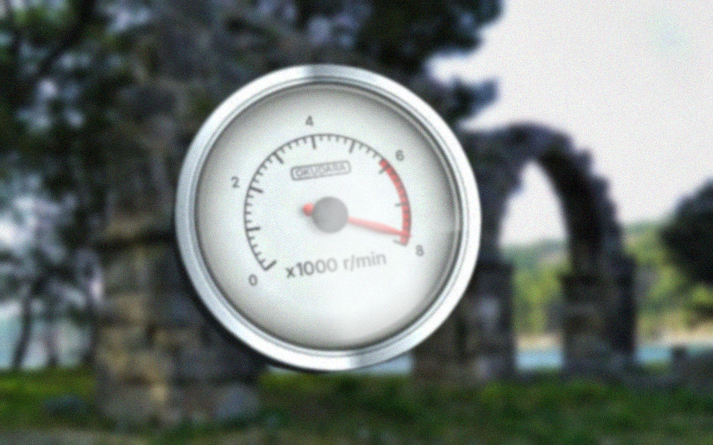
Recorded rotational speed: rpm 7800
